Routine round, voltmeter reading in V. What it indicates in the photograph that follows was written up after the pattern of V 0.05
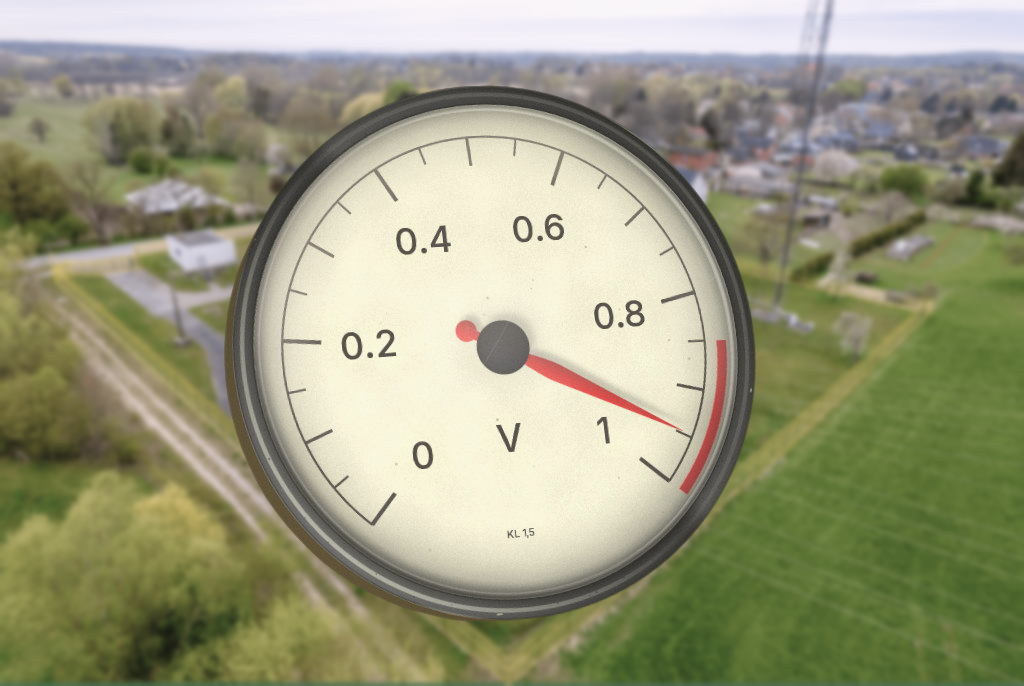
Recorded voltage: V 0.95
